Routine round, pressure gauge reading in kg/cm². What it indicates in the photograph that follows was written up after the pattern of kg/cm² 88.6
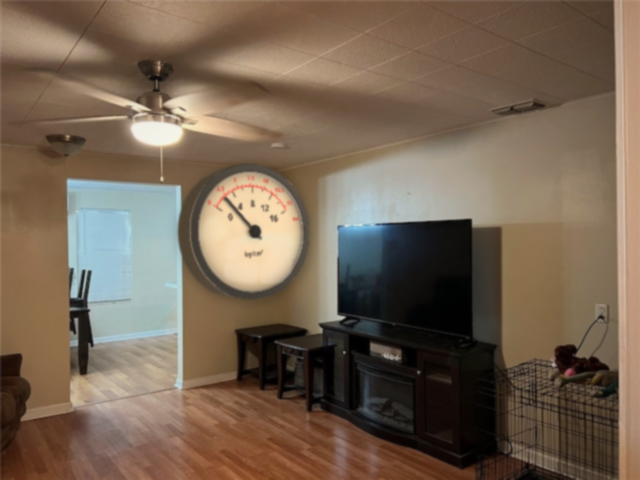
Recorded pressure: kg/cm² 2
